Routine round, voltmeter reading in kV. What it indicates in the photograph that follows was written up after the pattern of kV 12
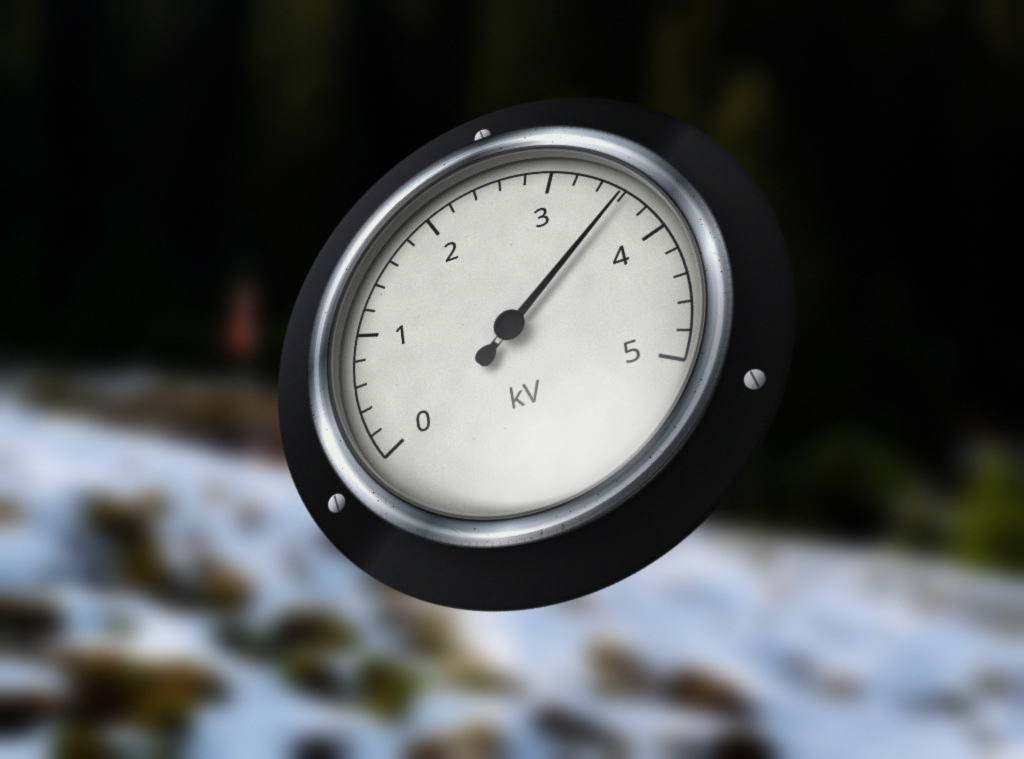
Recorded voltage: kV 3.6
